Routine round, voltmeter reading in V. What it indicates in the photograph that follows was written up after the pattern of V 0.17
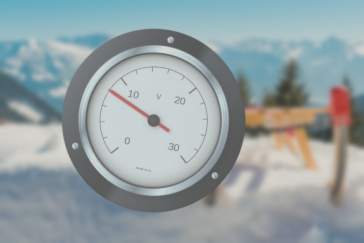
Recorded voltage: V 8
